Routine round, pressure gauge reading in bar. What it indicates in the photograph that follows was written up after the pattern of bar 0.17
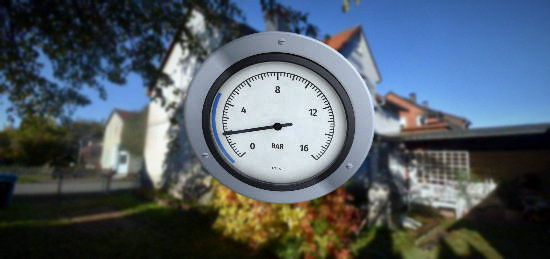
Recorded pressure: bar 2
